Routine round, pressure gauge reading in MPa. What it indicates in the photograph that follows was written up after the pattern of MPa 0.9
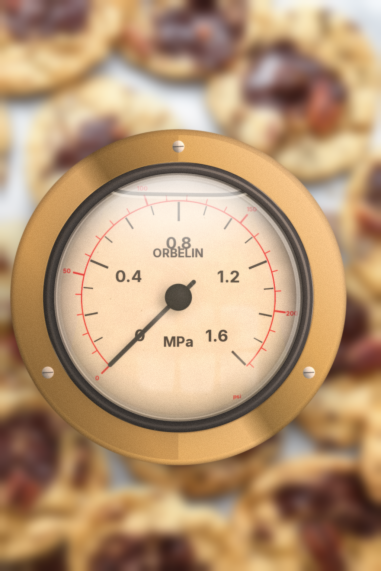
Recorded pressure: MPa 0
